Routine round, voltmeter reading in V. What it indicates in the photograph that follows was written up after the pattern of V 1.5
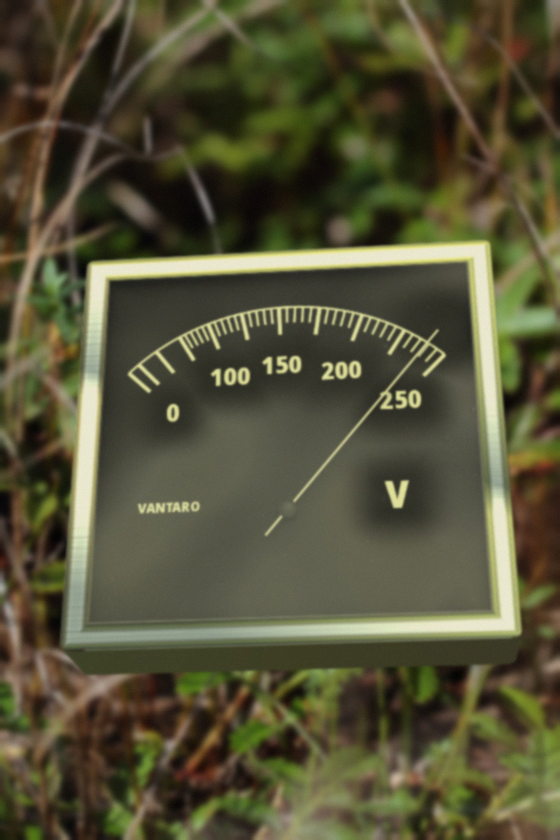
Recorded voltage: V 240
